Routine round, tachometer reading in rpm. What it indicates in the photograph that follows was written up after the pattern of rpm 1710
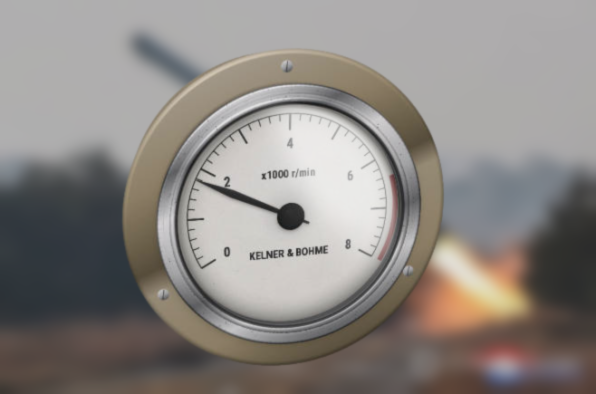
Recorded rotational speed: rpm 1800
